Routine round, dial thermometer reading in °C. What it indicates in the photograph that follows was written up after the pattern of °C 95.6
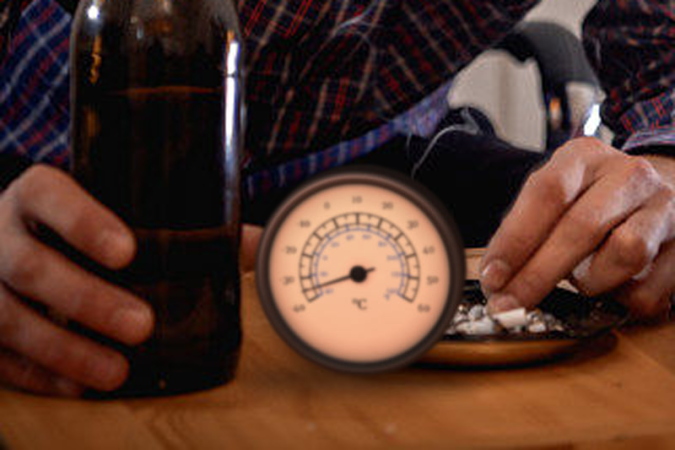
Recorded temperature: °C -35
